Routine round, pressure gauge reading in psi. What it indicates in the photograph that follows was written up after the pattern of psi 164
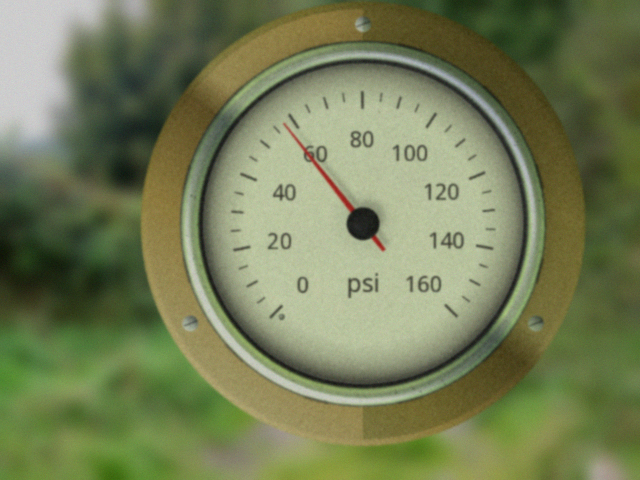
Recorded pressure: psi 57.5
